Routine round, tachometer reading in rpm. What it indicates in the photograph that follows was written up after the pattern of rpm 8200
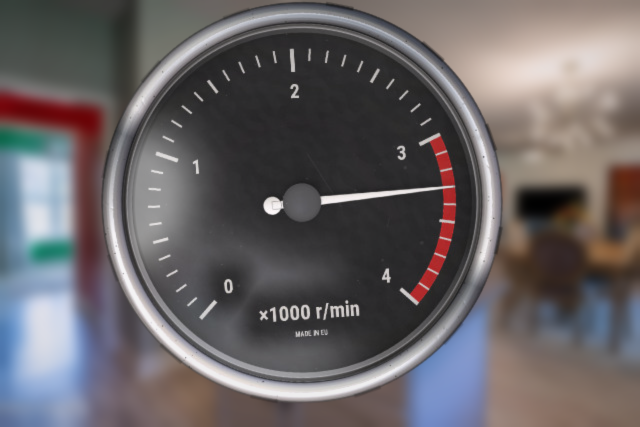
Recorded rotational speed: rpm 3300
